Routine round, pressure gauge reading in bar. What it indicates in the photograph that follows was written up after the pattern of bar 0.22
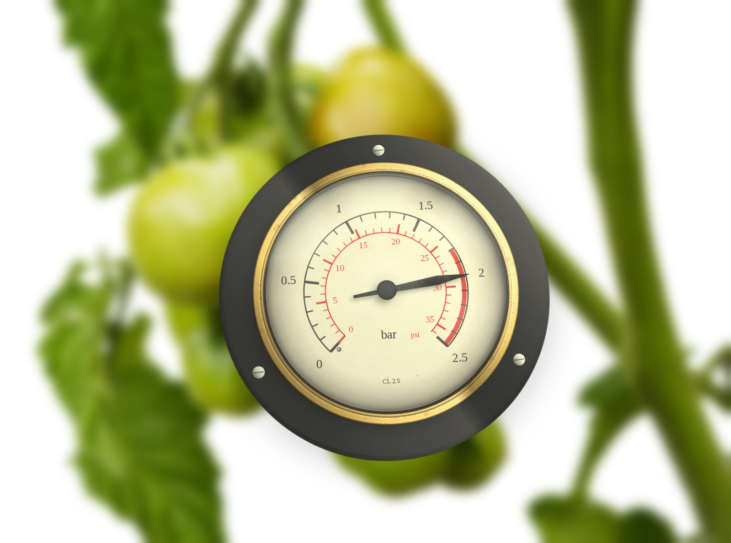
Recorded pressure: bar 2
